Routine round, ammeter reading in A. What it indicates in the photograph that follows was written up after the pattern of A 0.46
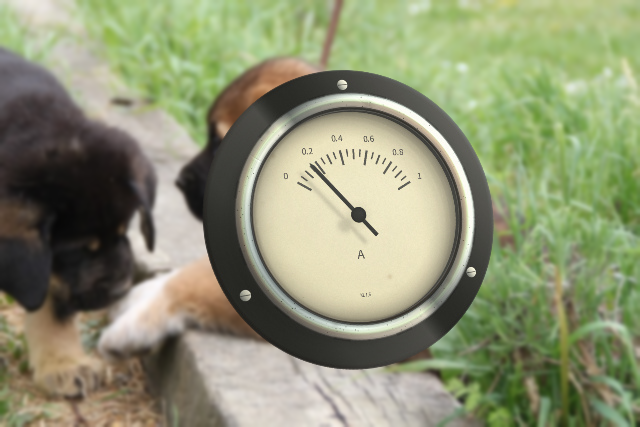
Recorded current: A 0.15
